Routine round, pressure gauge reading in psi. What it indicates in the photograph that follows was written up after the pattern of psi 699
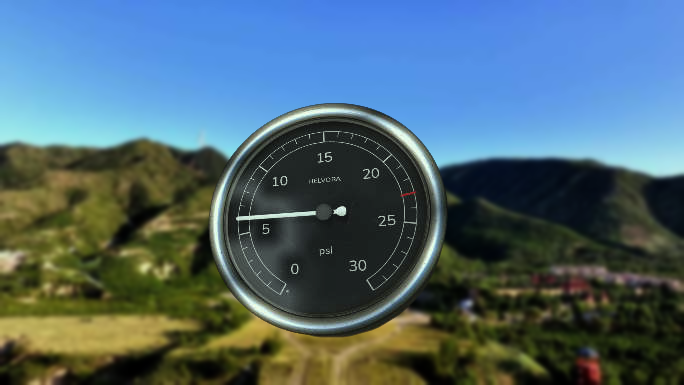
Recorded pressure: psi 6
